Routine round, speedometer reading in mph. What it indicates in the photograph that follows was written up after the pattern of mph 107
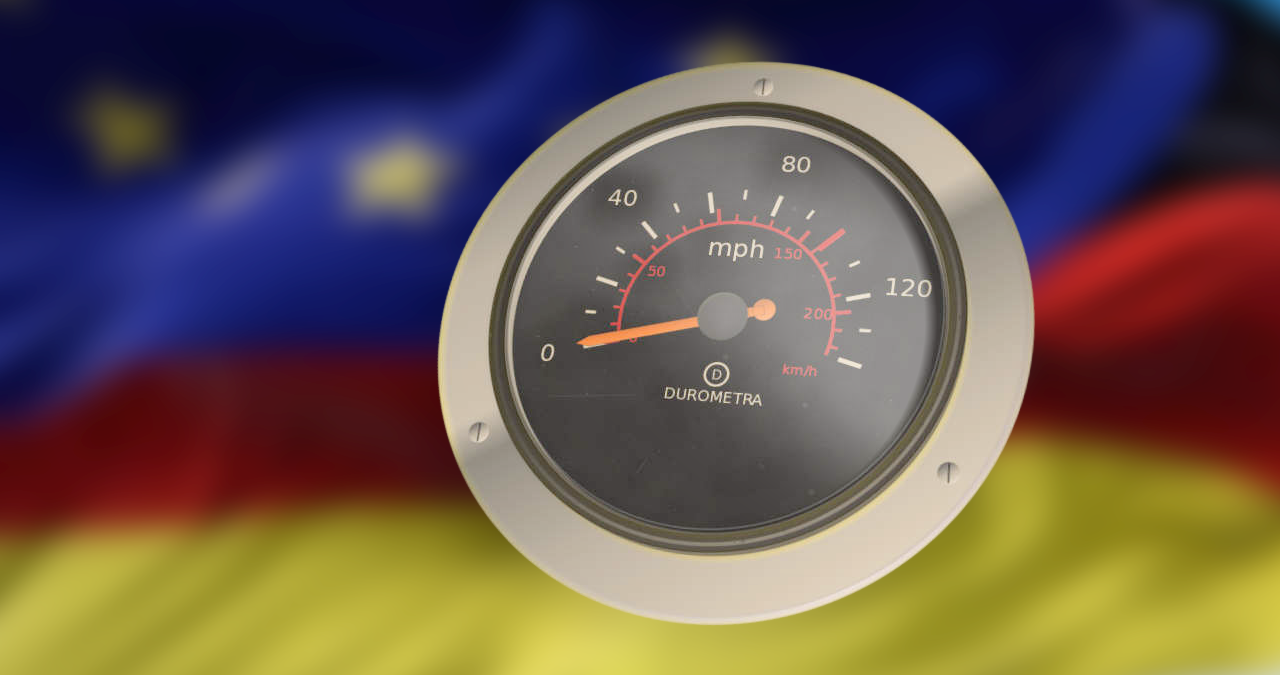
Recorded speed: mph 0
